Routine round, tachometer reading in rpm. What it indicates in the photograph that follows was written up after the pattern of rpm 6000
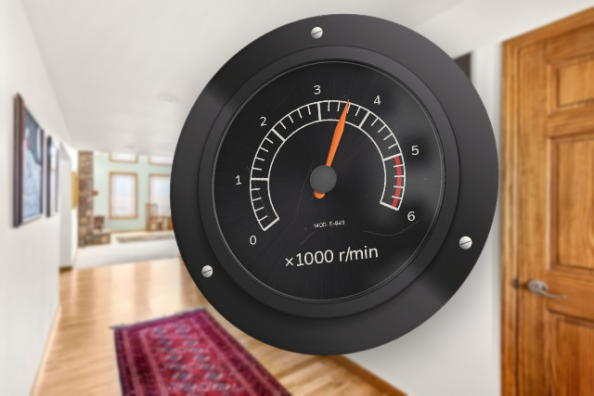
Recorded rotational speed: rpm 3600
